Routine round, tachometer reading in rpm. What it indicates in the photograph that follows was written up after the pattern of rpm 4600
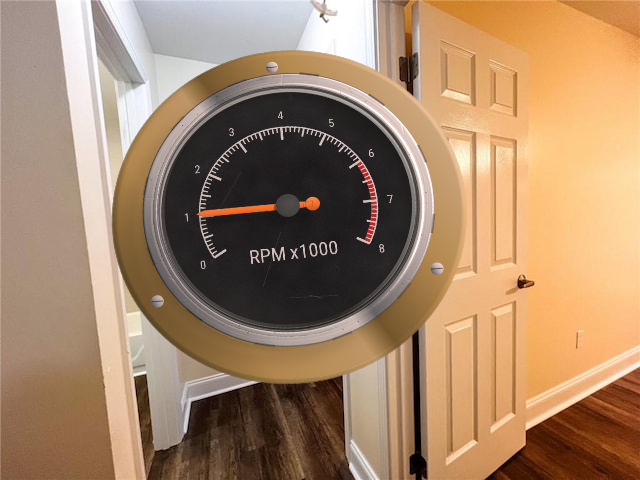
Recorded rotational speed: rpm 1000
